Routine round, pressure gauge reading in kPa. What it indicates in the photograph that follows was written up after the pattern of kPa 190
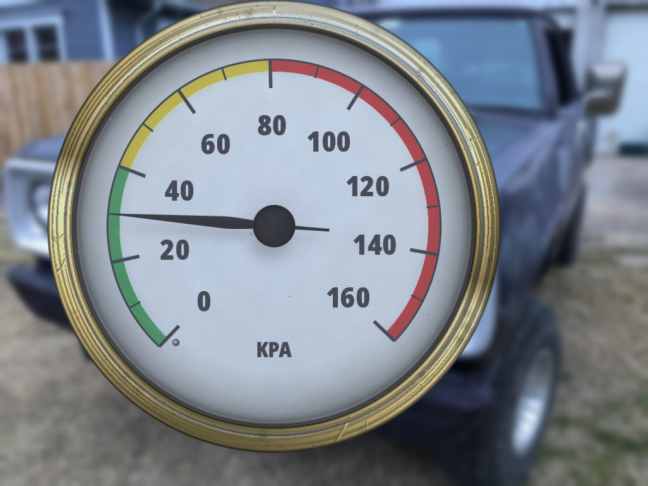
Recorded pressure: kPa 30
